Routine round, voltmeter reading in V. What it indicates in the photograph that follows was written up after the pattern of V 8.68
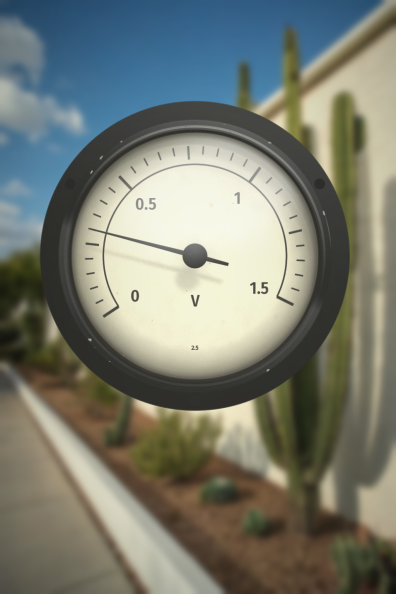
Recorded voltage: V 0.3
